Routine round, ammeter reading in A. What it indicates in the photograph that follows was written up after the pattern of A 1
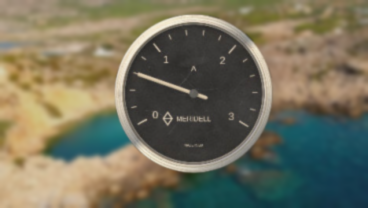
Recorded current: A 0.6
